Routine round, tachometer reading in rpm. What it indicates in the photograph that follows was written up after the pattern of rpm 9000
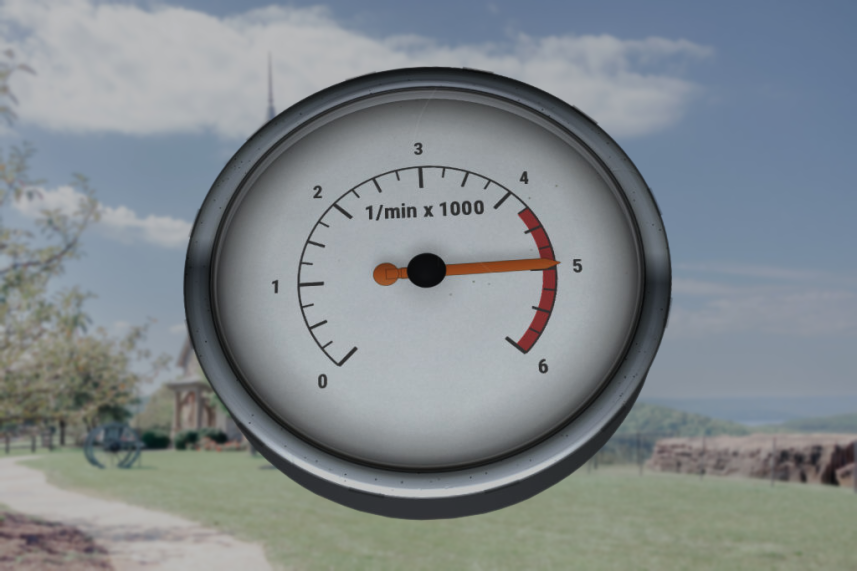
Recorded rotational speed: rpm 5000
